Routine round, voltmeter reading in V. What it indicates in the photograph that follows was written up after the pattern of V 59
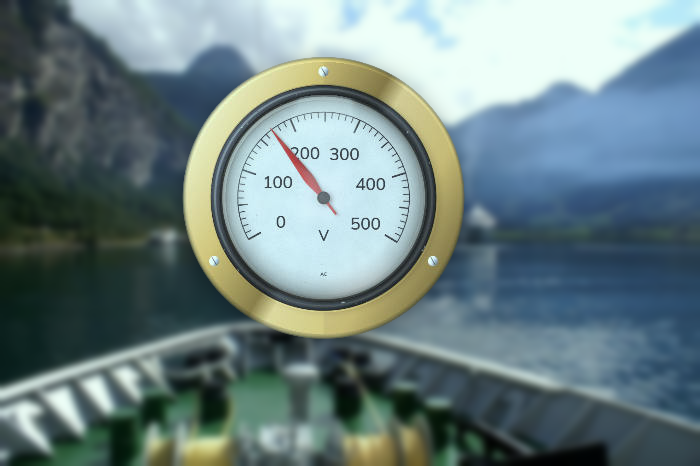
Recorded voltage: V 170
